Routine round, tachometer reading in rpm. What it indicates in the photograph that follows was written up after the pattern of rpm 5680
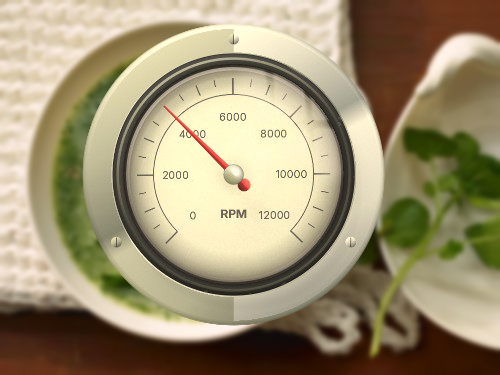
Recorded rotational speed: rpm 4000
